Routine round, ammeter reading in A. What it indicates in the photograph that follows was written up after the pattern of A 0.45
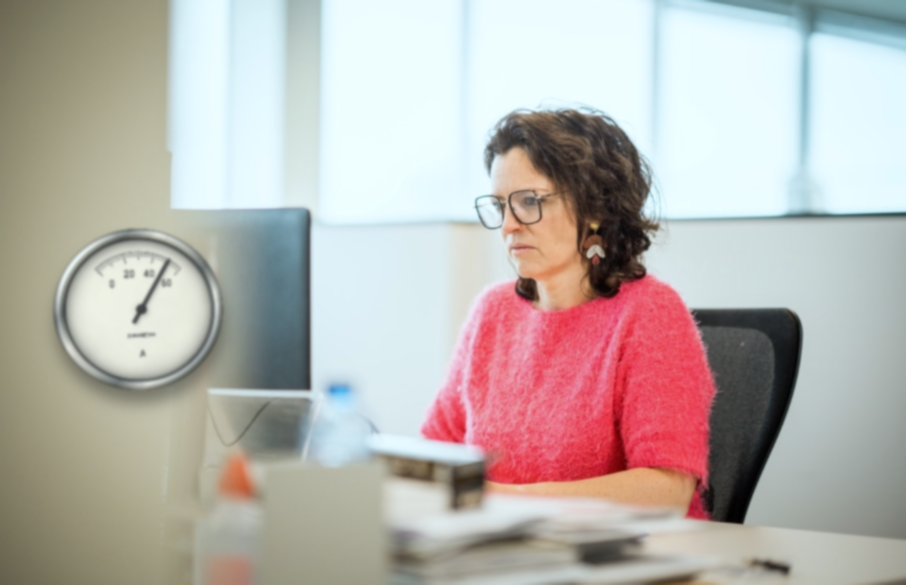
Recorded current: A 50
